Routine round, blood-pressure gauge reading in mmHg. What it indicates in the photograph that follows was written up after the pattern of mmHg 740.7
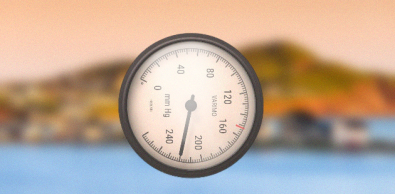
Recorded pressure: mmHg 220
